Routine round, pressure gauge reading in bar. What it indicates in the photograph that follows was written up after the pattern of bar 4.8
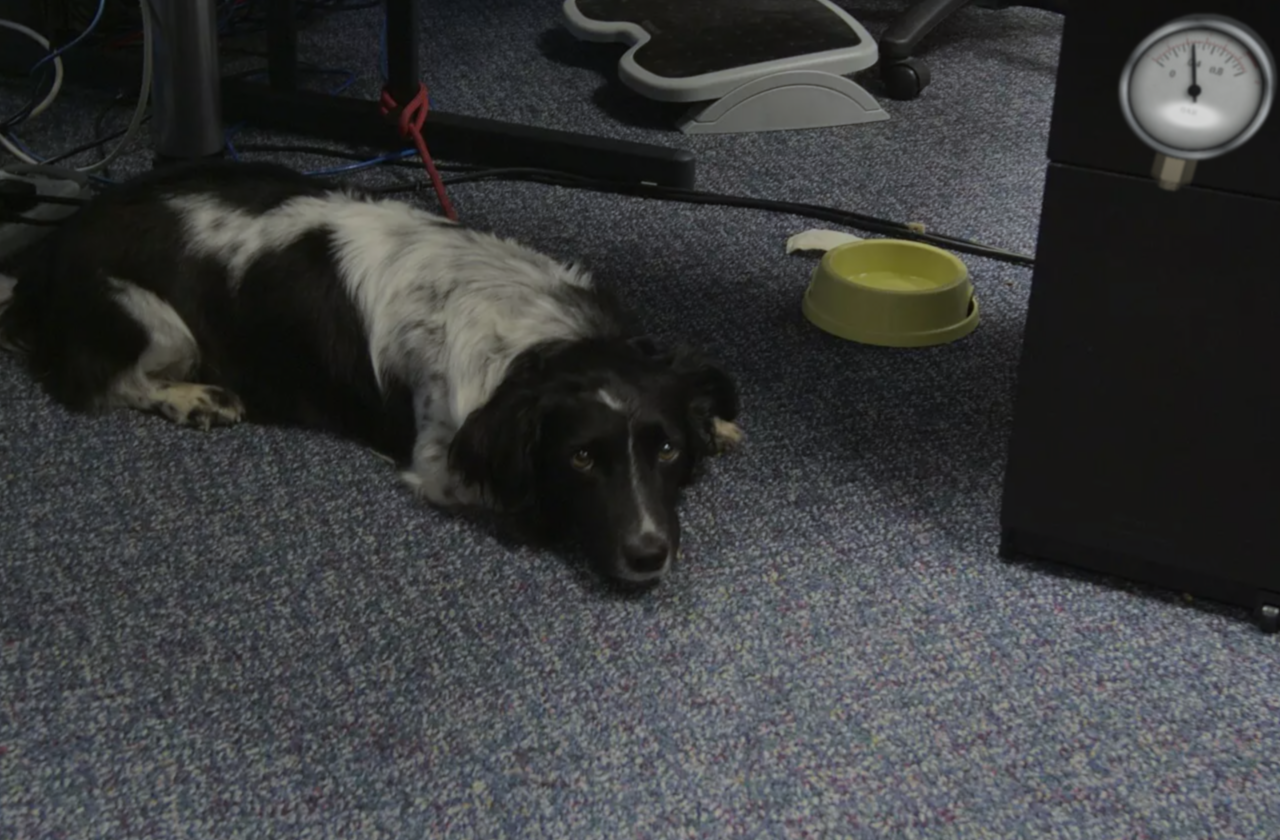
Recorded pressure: bar 0.4
